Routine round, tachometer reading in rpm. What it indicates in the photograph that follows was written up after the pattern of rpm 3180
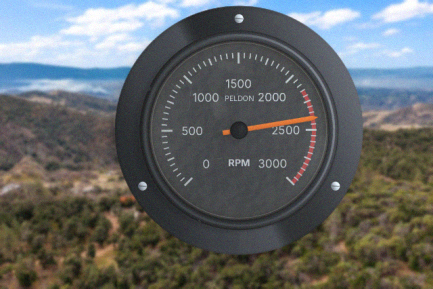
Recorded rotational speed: rpm 2400
